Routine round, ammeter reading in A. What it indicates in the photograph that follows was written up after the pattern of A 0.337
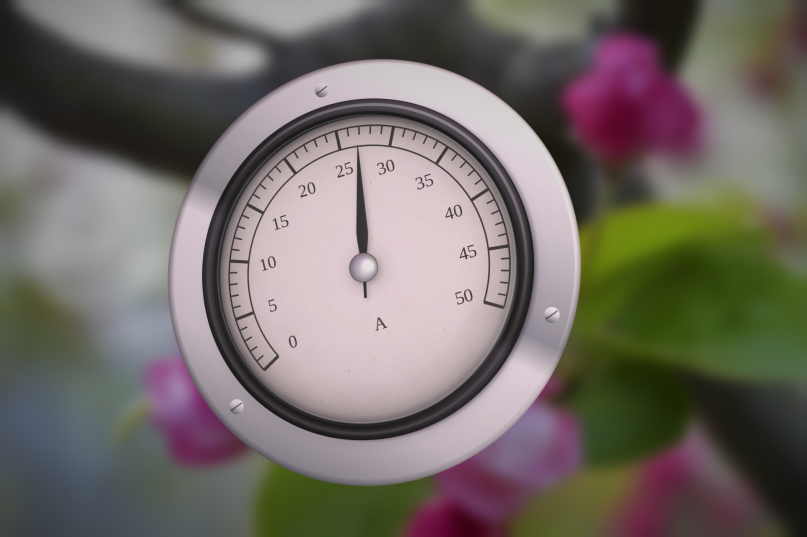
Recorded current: A 27
